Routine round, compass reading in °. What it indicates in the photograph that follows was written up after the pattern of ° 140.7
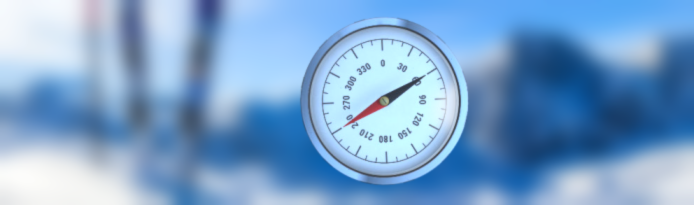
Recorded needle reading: ° 240
